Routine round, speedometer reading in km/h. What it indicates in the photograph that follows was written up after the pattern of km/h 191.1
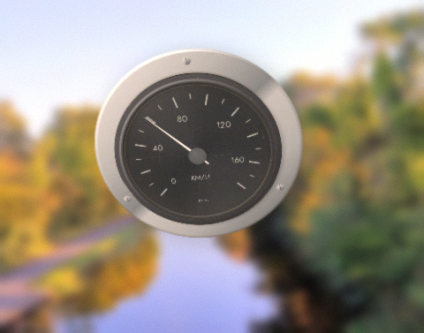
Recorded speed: km/h 60
